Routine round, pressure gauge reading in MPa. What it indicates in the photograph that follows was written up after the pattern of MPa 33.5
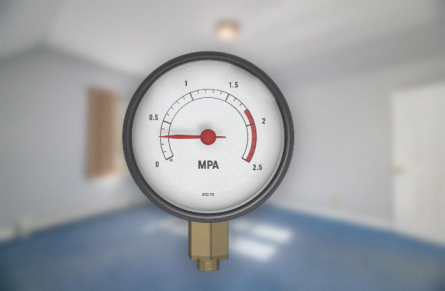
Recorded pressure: MPa 0.3
